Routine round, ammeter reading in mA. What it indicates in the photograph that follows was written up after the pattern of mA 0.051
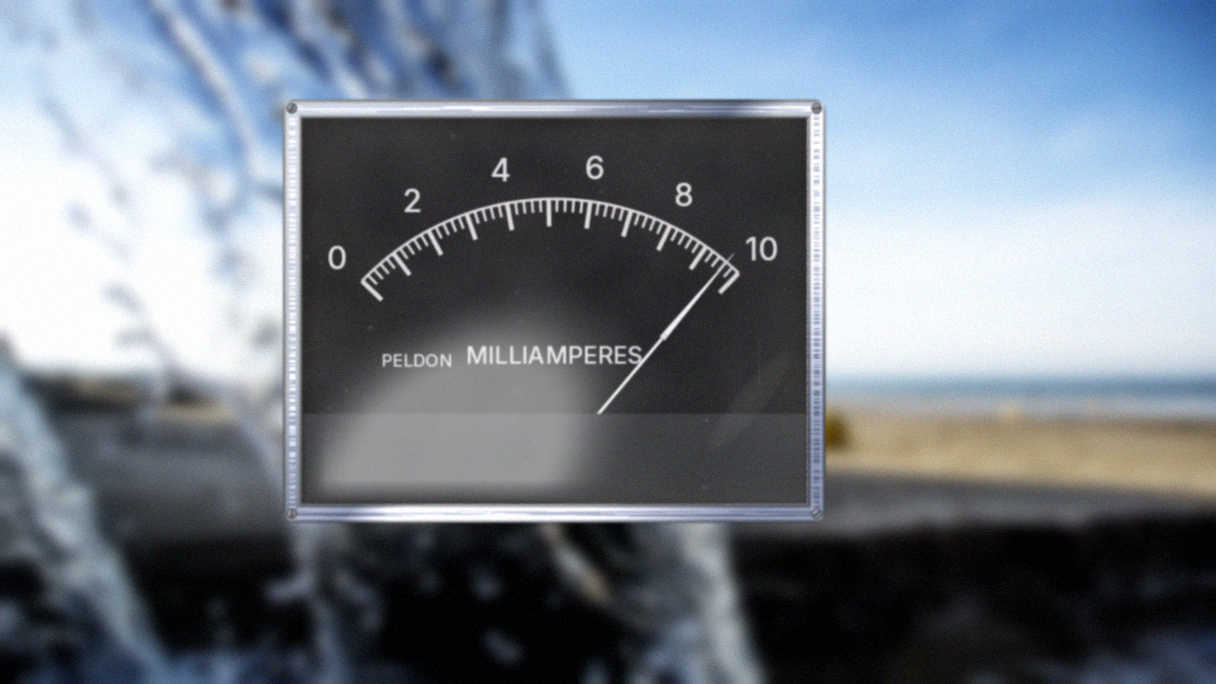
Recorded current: mA 9.6
